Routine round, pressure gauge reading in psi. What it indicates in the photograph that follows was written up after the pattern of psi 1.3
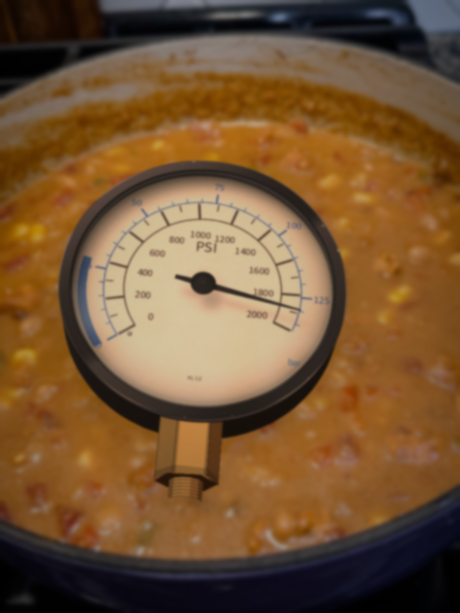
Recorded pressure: psi 1900
